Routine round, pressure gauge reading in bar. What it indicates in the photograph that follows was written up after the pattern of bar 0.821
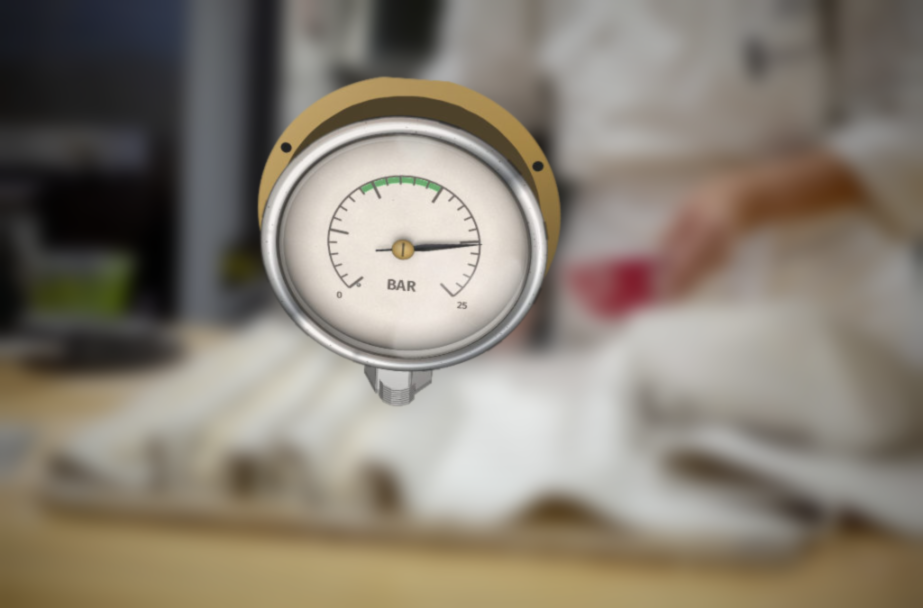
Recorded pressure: bar 20
